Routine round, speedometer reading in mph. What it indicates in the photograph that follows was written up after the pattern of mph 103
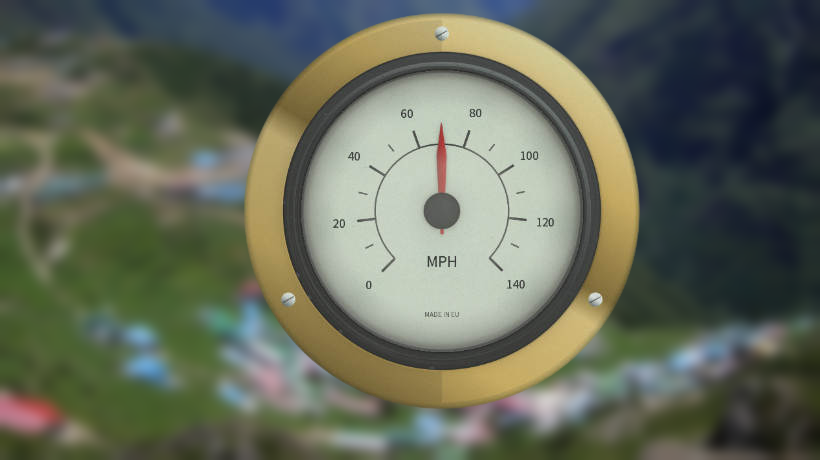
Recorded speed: mph 70
